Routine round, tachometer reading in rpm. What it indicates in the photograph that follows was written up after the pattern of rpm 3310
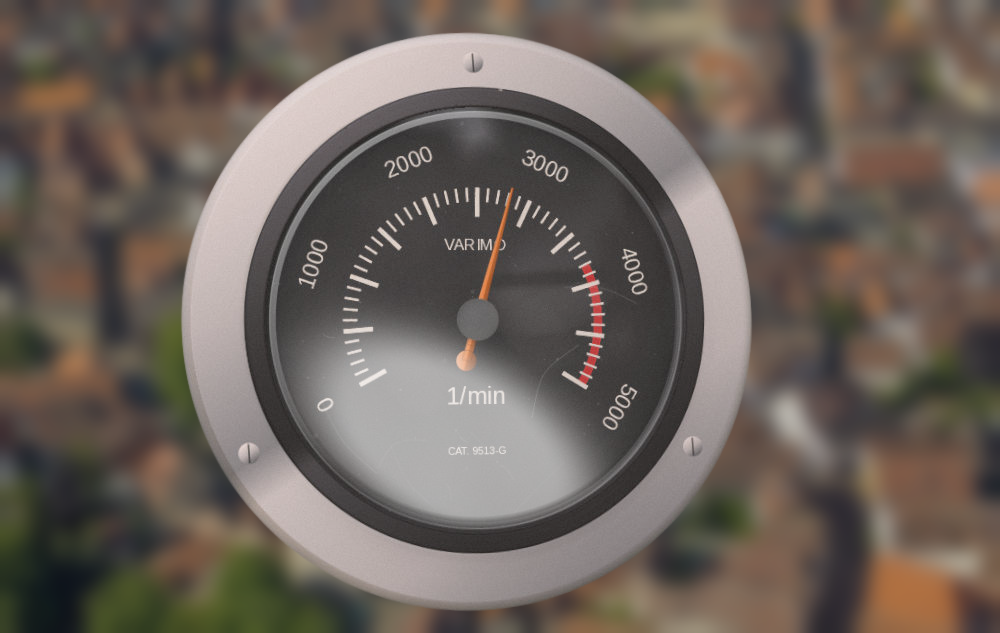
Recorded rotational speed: rpm 2800
